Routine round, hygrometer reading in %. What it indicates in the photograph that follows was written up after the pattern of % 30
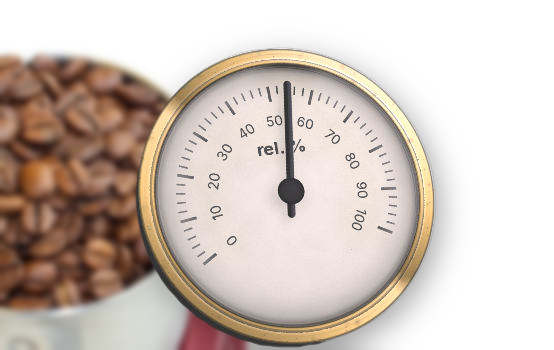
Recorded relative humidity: % 54
